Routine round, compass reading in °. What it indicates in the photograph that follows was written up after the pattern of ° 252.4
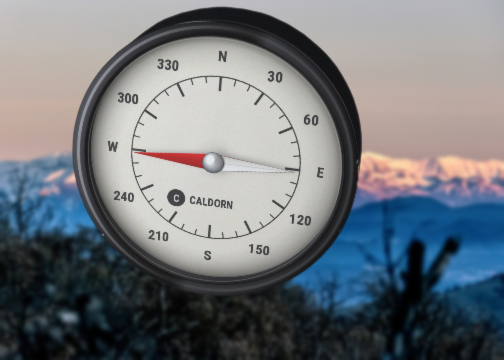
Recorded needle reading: ° 270
